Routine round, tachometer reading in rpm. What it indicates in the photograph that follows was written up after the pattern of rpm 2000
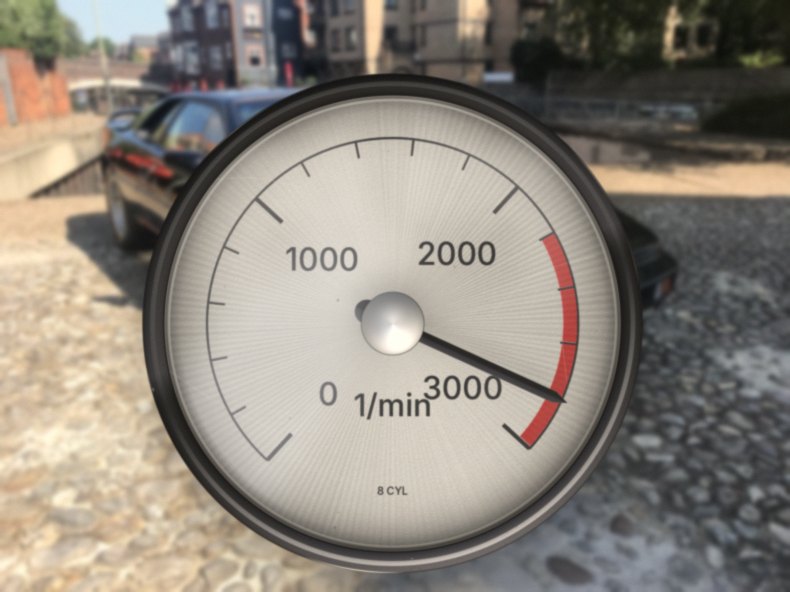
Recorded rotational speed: rpm 2800
